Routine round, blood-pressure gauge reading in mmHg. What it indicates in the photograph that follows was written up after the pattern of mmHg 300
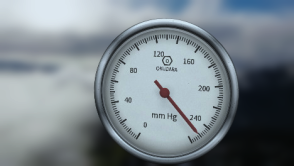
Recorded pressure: mmHg 250
